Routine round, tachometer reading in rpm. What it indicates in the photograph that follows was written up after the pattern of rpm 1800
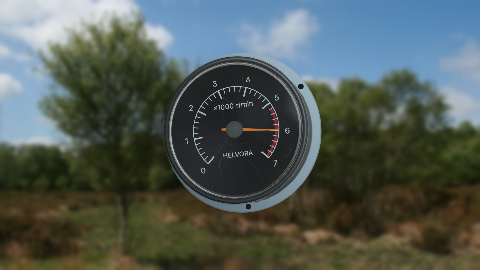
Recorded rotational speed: rpm 6000
